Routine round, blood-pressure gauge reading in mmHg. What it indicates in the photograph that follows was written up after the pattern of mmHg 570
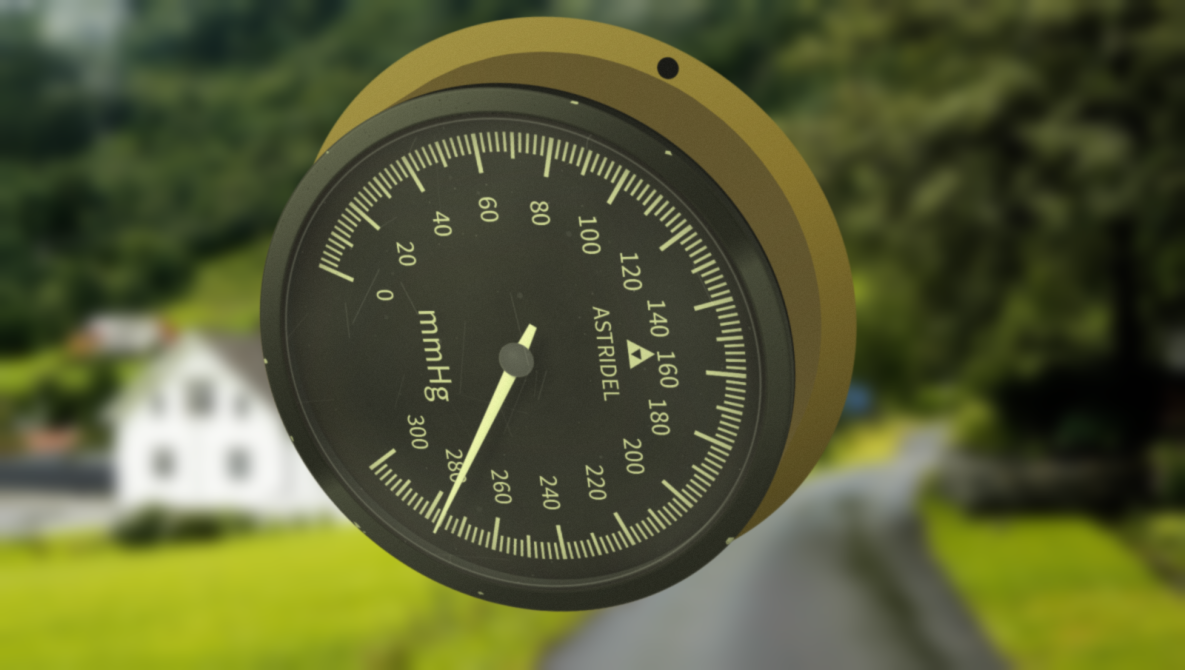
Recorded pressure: mmHg 276
